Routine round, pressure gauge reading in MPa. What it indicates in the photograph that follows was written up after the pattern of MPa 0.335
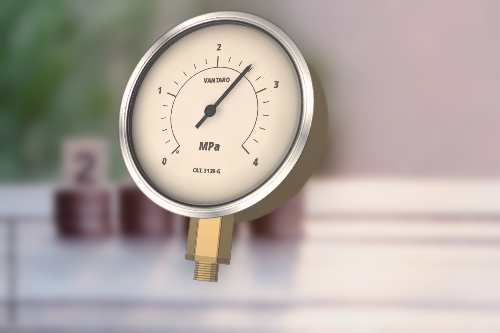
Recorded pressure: MPa 2.6
